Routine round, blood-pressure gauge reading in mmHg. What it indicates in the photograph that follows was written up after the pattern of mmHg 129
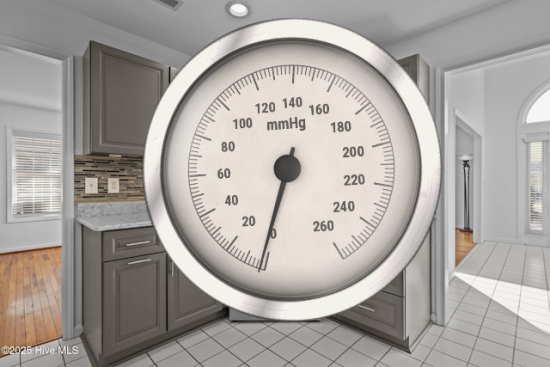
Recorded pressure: mmHg 2
